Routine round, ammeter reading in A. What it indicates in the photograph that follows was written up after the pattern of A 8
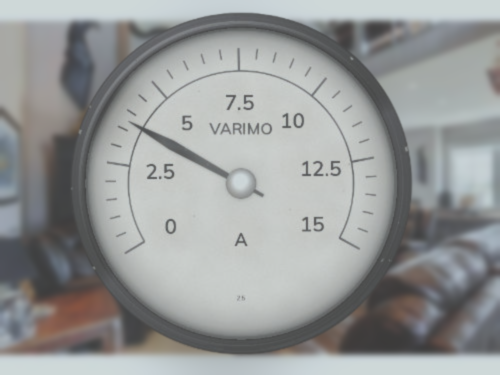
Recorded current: A 3.75
